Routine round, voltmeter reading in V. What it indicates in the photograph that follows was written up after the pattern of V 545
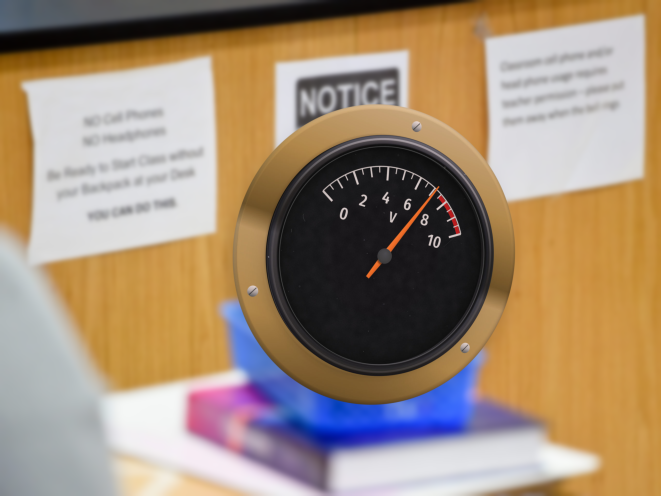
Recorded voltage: V 7
